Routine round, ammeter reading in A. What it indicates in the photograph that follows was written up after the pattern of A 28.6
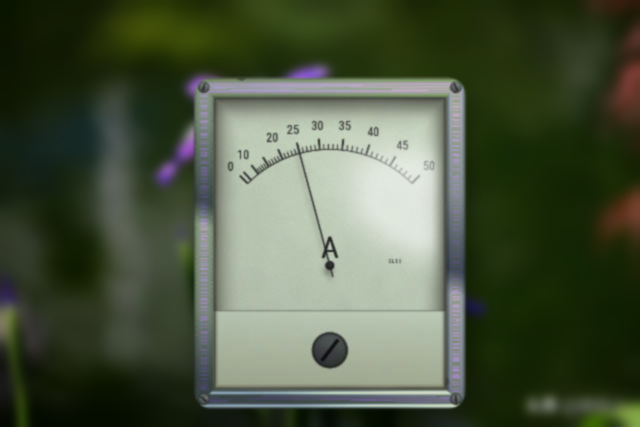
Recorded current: A 25
